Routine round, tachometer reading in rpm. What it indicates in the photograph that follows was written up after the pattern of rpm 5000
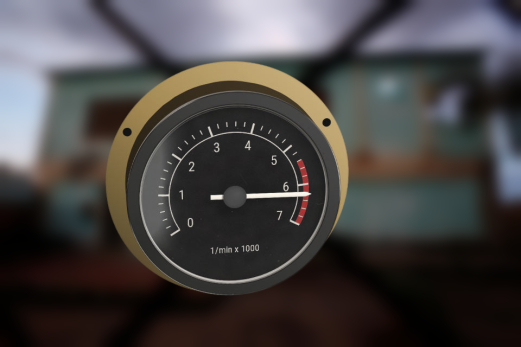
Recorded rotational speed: rpm 6200
